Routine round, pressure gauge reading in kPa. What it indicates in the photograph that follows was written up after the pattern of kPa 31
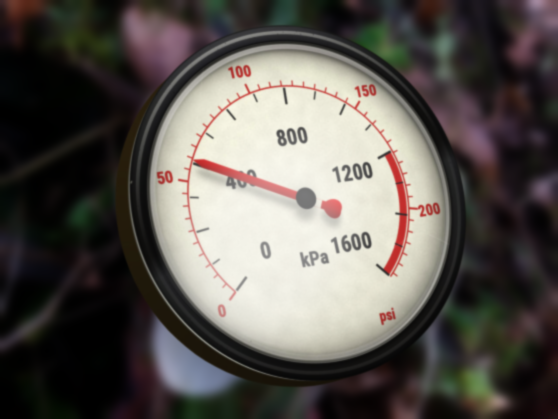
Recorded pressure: kPa 400
